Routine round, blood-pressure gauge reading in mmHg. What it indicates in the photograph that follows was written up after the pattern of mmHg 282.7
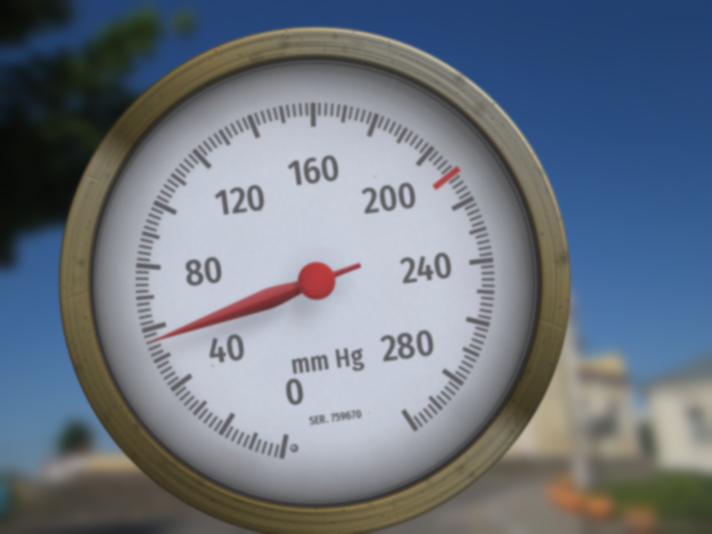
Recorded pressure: mmHg 56
